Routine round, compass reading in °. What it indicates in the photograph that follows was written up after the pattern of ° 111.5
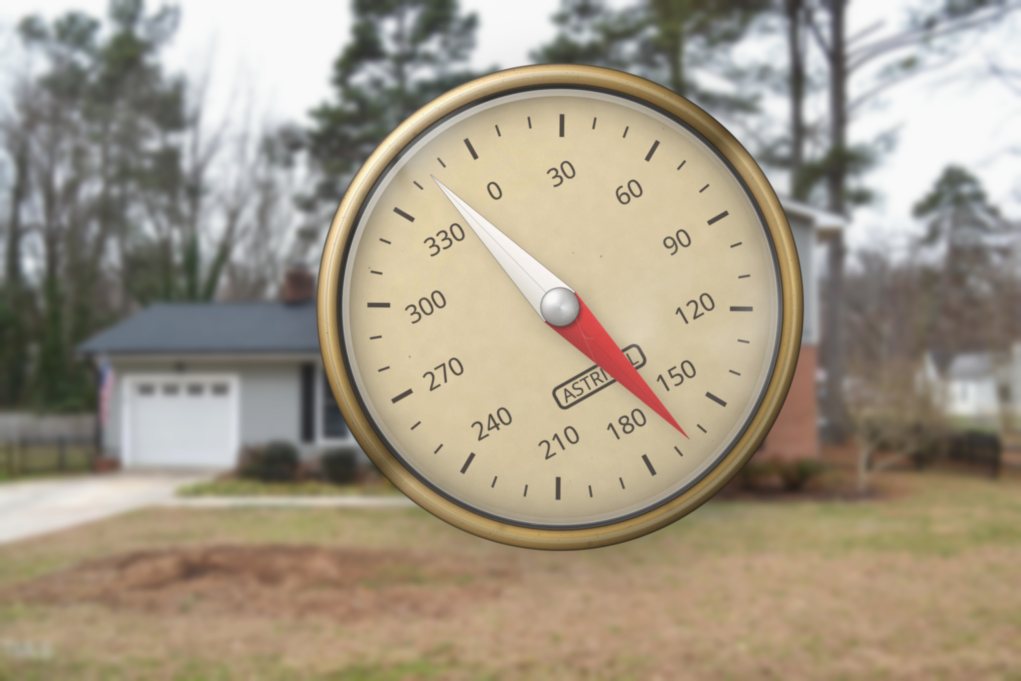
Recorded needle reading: ° 165
